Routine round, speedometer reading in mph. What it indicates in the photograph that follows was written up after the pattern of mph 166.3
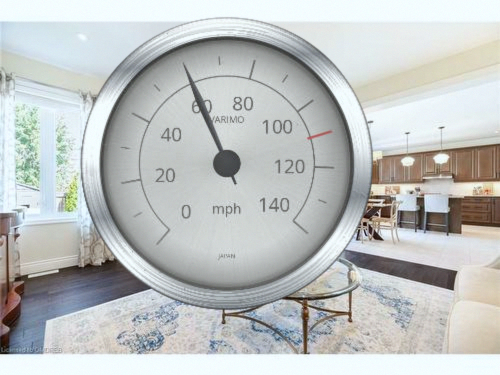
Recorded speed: mph 60
